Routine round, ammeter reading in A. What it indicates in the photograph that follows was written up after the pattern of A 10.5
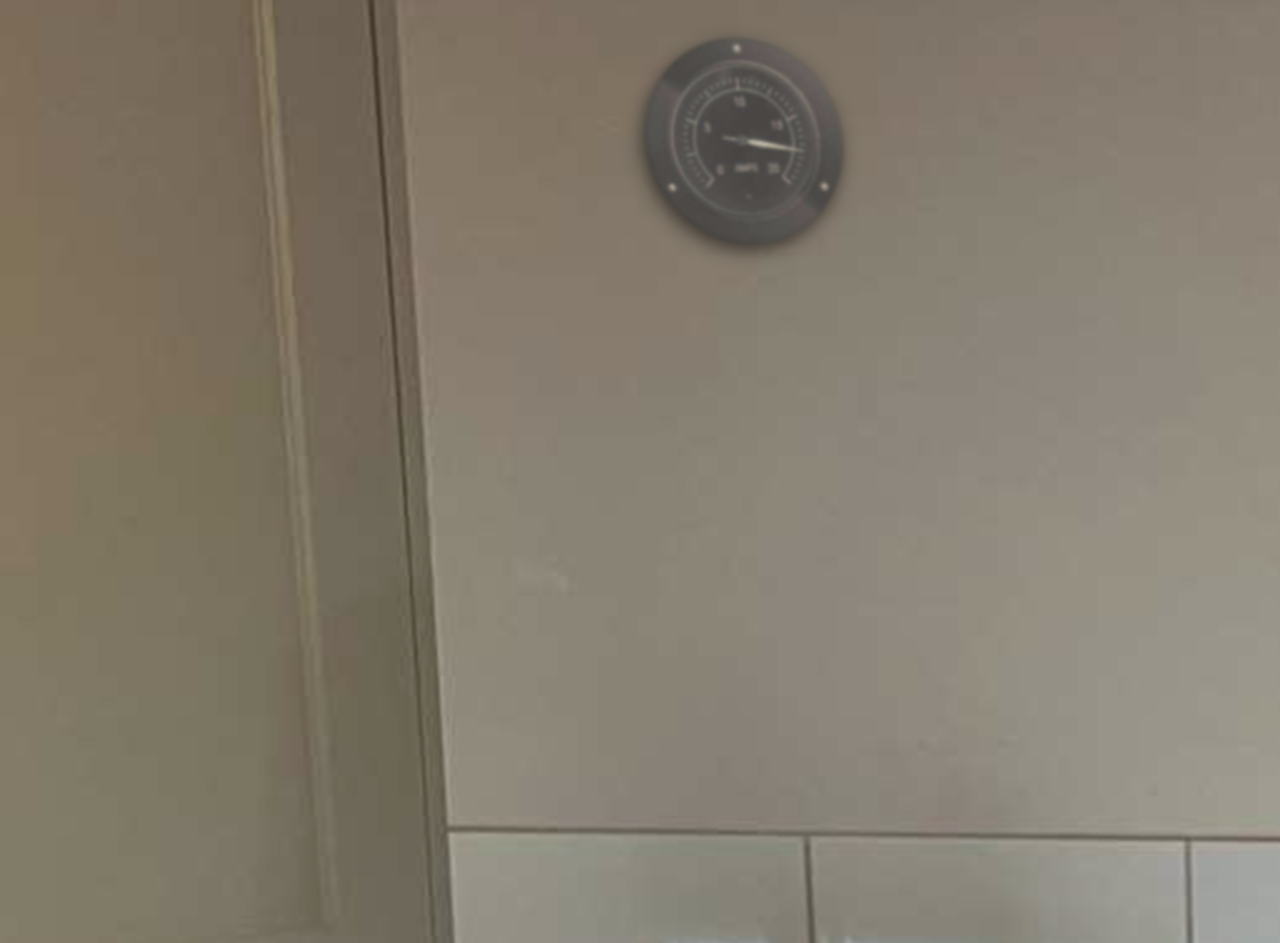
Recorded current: A 17.5
